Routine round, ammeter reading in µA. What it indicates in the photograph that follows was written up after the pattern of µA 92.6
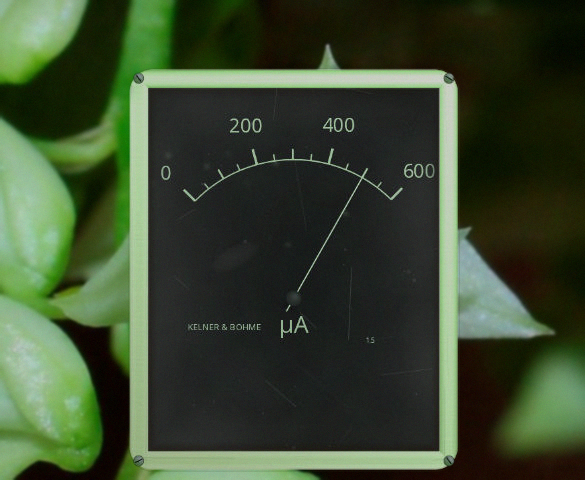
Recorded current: µA 500
